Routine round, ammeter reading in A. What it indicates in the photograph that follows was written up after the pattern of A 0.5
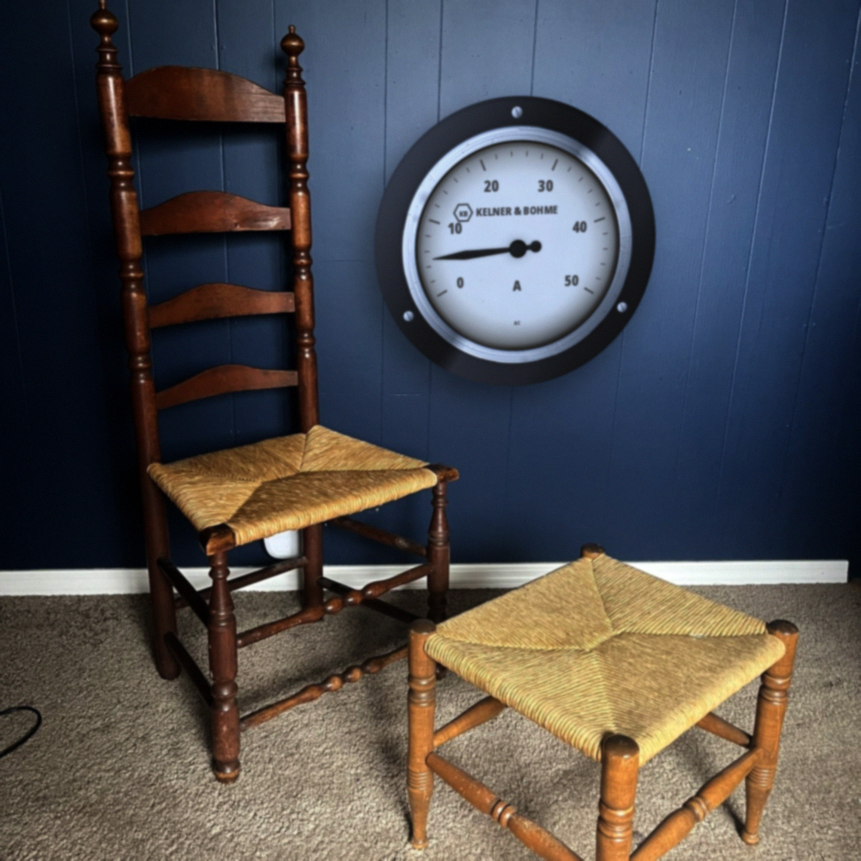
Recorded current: A 5
